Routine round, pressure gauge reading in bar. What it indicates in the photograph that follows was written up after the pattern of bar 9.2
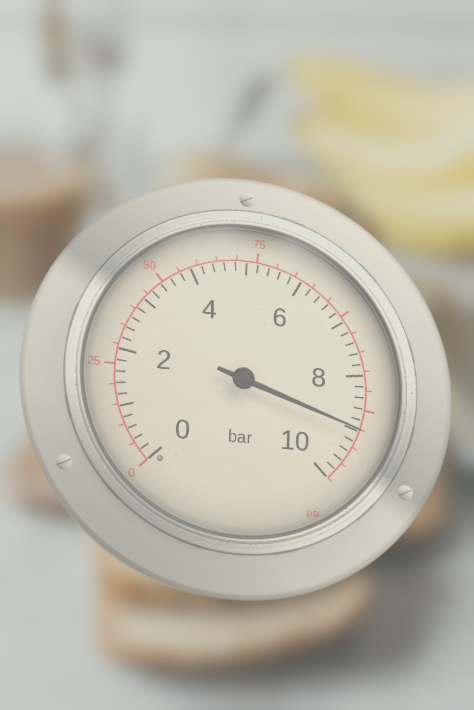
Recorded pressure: bar 9
